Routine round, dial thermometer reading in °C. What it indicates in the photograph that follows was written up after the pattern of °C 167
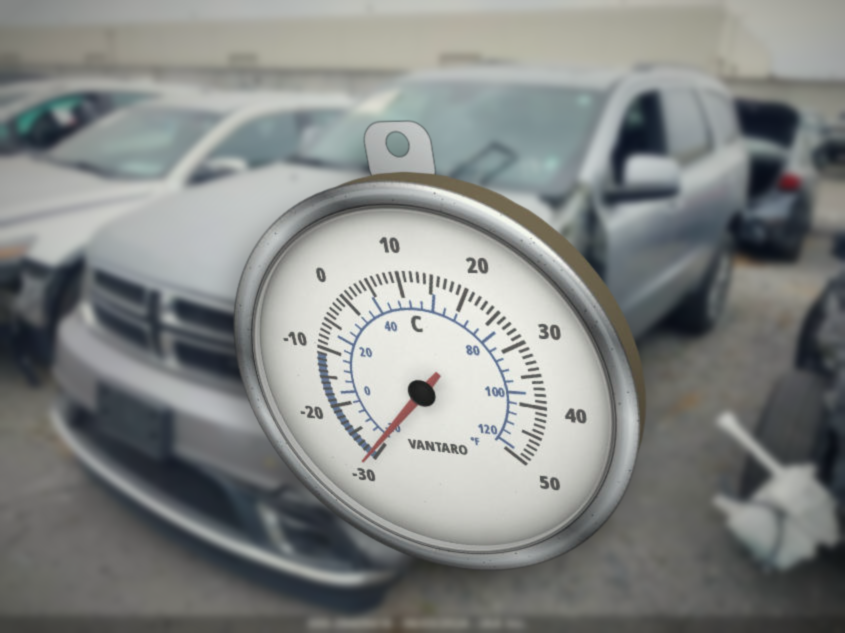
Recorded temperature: °C -29
